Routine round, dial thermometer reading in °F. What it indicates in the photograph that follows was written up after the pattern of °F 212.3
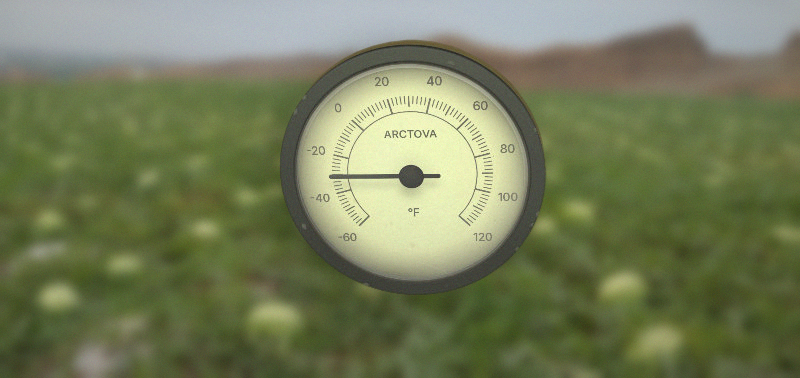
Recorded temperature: °F -30
